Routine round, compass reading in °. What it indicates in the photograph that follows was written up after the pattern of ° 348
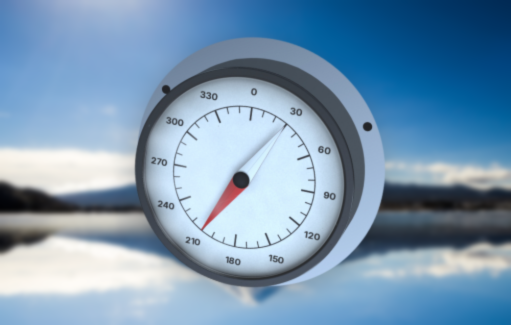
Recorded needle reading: ° 210
